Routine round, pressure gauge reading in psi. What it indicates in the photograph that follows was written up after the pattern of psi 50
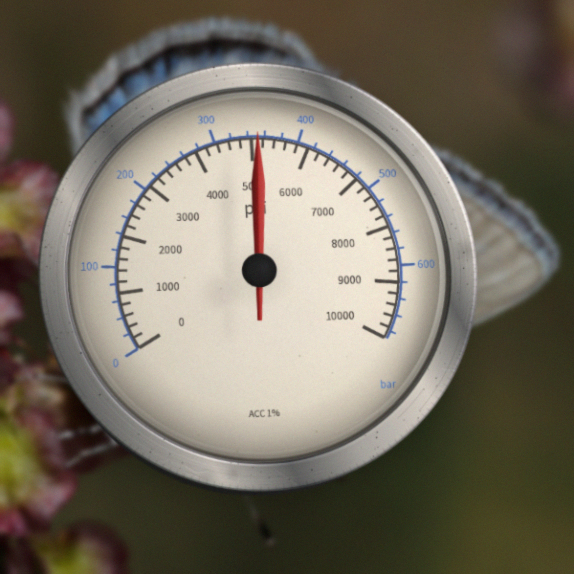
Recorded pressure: psi 5100
